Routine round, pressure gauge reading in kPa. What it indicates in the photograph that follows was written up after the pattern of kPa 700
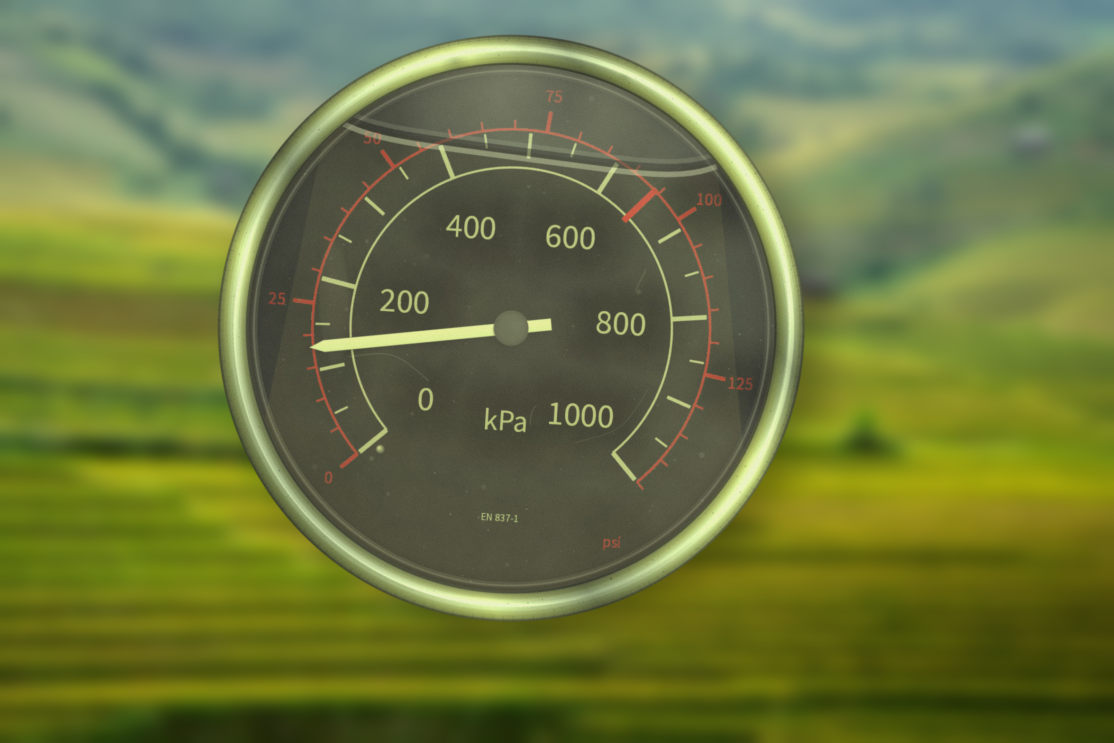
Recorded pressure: kPa 125
